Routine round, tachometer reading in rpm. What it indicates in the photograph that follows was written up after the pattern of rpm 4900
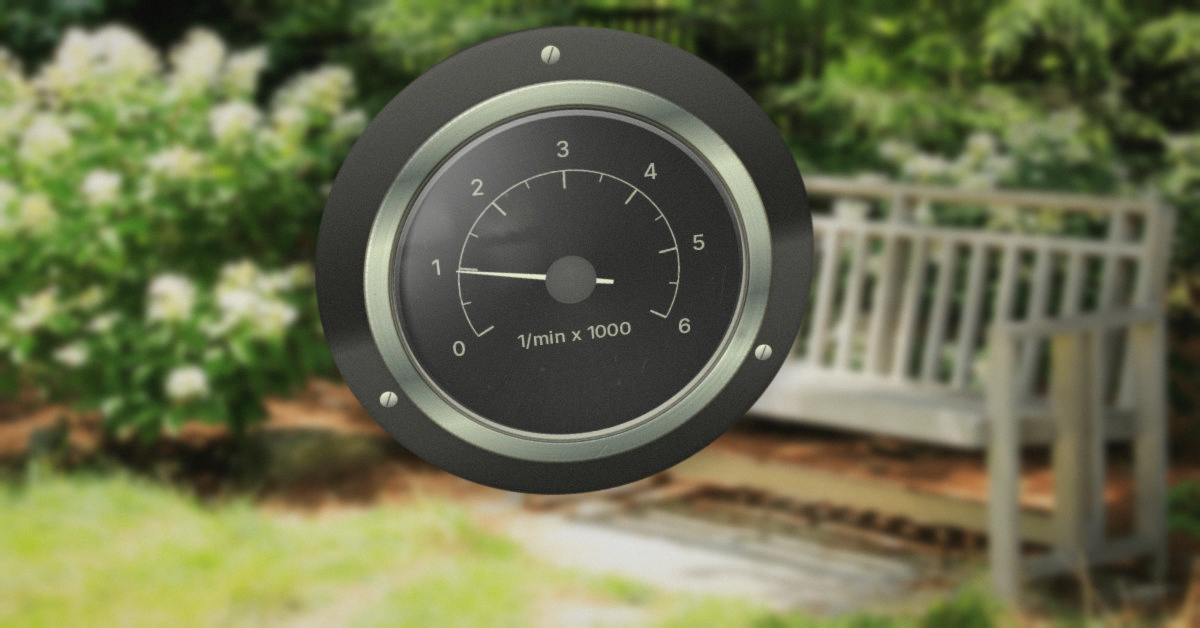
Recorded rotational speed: rpm 1000
